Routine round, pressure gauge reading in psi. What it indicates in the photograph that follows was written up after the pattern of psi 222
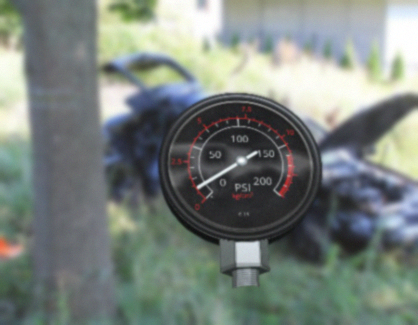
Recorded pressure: psi 10
